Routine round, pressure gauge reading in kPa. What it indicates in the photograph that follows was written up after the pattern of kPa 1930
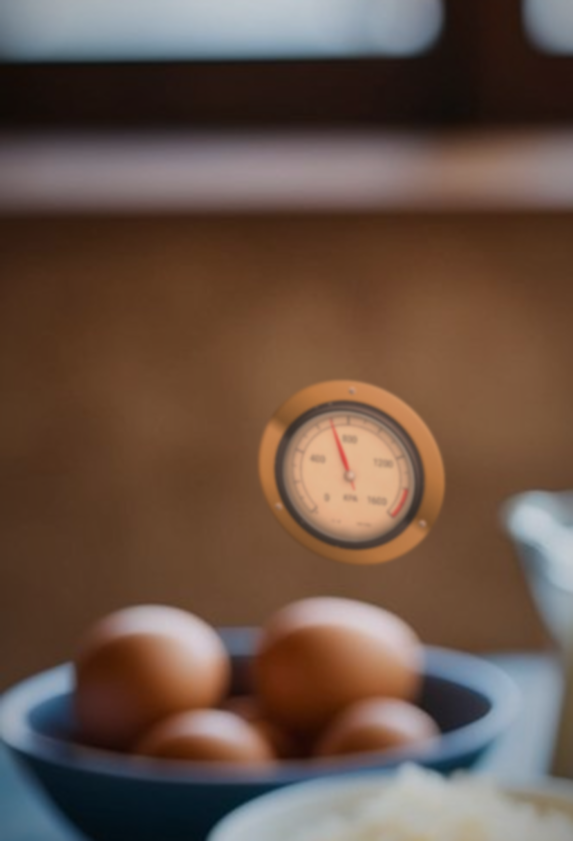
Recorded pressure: kPa 700
